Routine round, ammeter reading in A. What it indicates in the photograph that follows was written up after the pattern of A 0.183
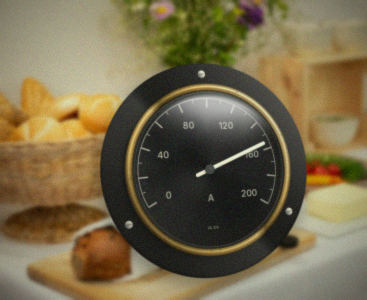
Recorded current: A 155
